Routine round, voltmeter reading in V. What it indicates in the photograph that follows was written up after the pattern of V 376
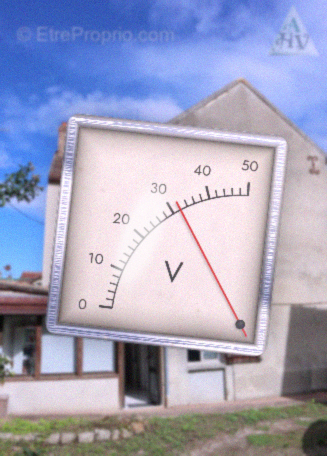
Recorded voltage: V 32
